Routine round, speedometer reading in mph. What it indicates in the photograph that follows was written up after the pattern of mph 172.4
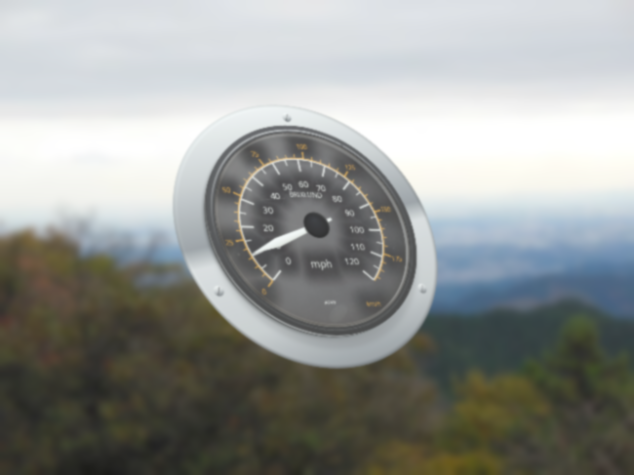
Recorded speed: mph 10
